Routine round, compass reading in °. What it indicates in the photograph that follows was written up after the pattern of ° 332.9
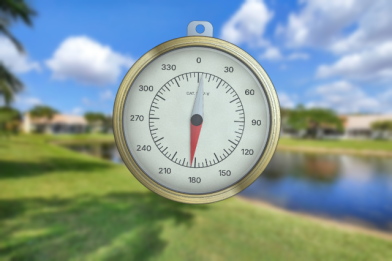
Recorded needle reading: ° 185
